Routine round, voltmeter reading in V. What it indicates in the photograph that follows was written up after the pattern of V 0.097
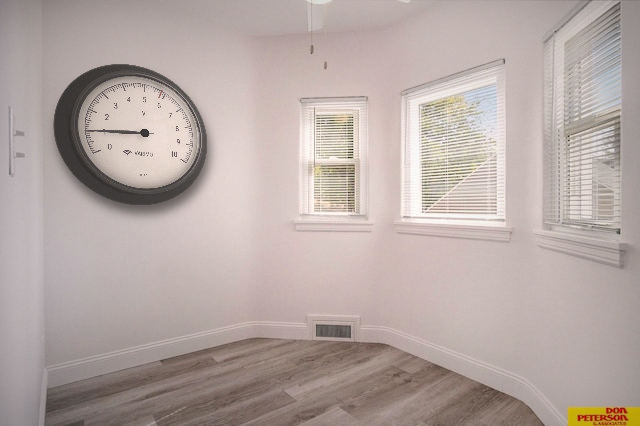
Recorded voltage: V 1
